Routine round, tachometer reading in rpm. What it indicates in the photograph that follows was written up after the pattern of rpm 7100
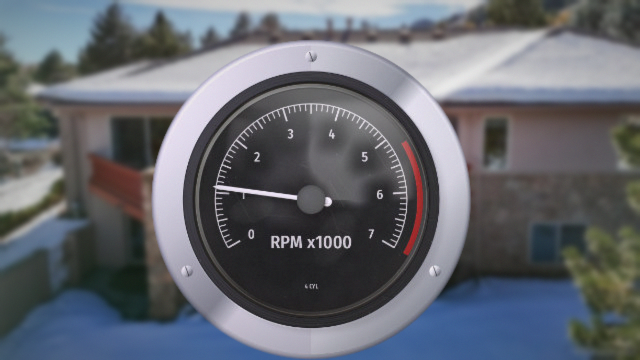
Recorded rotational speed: rpm 1100
